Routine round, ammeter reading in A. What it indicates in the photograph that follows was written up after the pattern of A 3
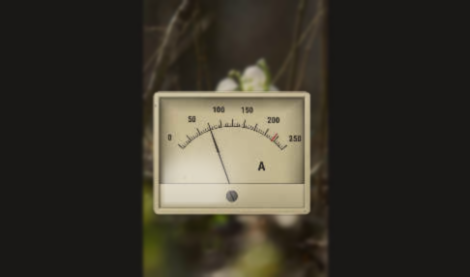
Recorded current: A 75
